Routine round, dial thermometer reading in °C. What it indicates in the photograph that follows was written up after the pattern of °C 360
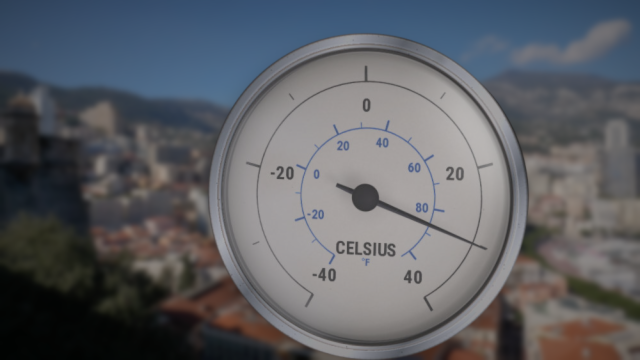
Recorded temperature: °C 30
